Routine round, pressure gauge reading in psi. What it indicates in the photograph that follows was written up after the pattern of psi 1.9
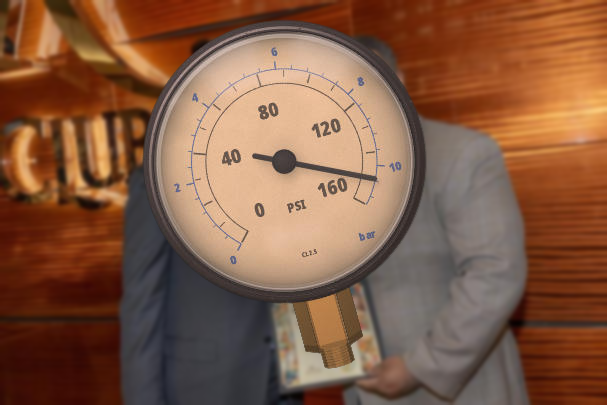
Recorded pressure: psi 150
